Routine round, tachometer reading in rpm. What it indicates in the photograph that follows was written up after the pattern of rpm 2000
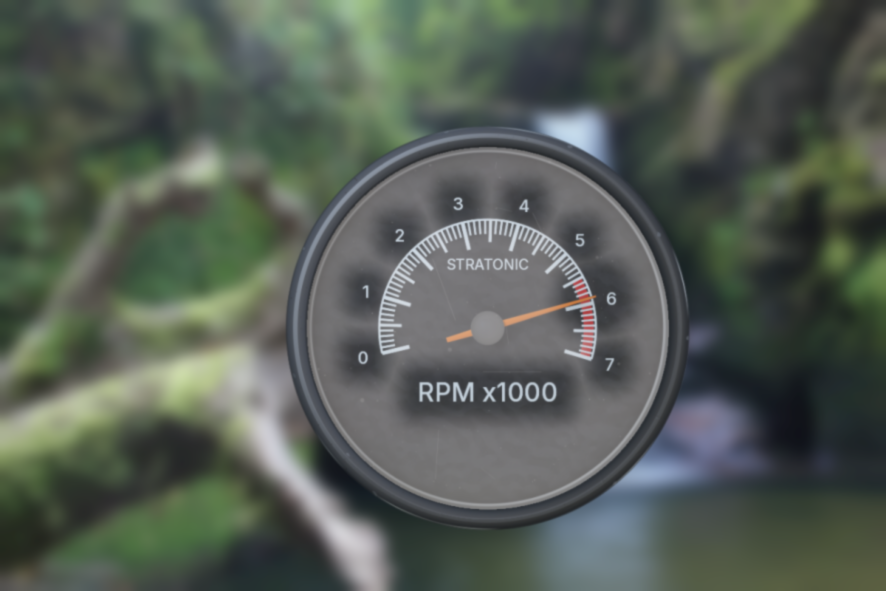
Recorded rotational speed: rpm 5900
